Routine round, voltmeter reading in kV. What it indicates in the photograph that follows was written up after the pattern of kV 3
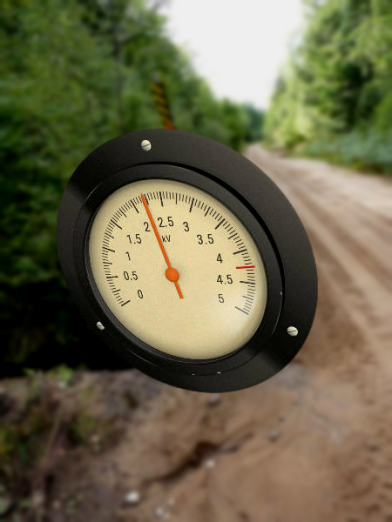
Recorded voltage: kV 2.25
